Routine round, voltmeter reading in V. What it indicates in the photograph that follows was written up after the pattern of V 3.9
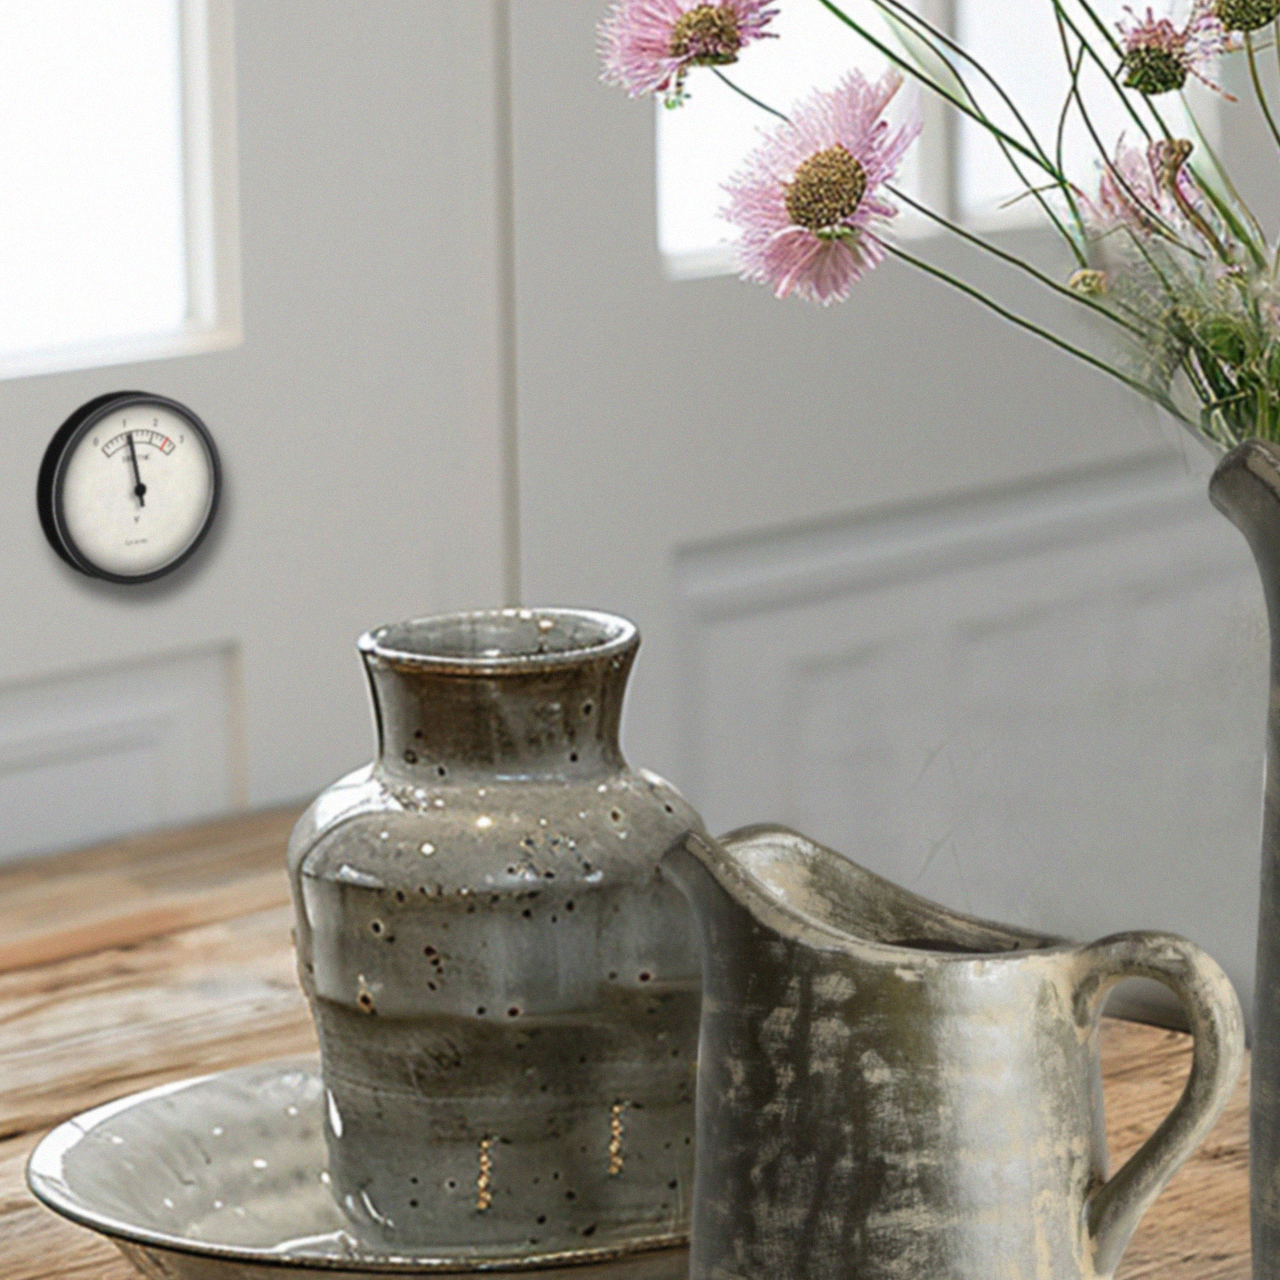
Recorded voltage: V 1
